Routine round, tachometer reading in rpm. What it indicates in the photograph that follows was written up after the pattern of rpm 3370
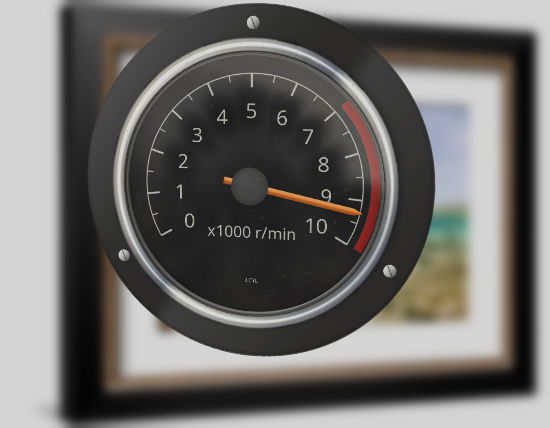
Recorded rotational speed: rpm 9250
